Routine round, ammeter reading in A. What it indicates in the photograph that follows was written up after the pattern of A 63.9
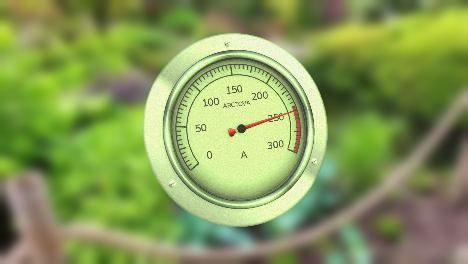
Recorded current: A 250
